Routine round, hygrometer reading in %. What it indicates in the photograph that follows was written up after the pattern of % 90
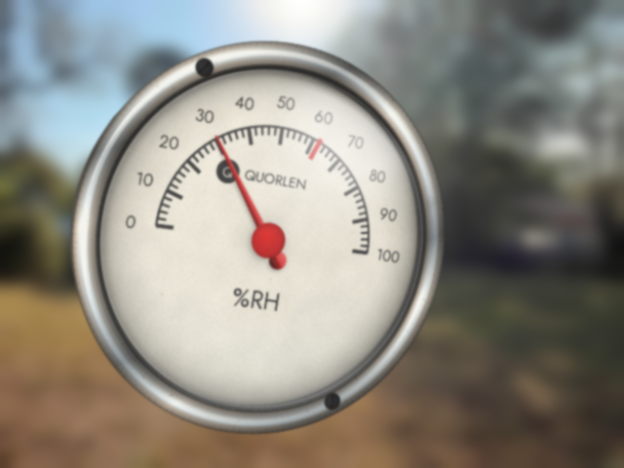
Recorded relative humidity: % 30
